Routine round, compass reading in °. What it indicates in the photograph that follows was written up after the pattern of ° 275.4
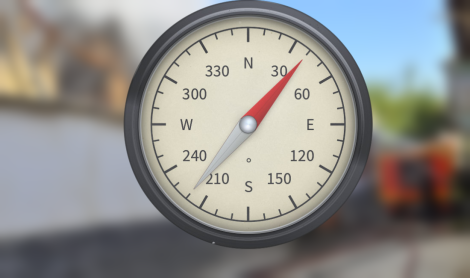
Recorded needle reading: ° 40
